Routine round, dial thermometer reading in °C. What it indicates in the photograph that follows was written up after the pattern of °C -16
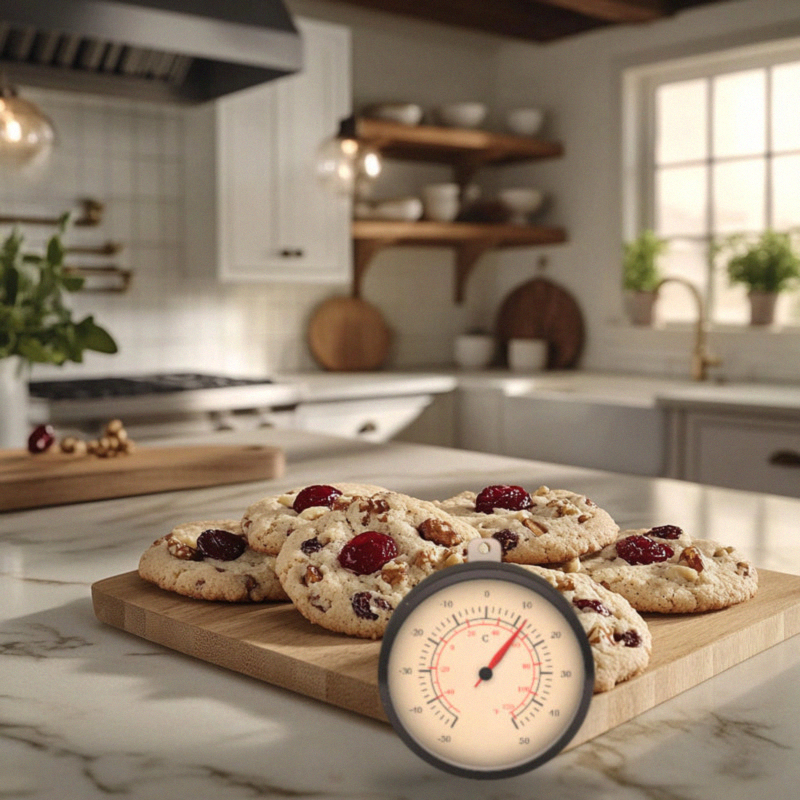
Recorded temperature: °C 12
